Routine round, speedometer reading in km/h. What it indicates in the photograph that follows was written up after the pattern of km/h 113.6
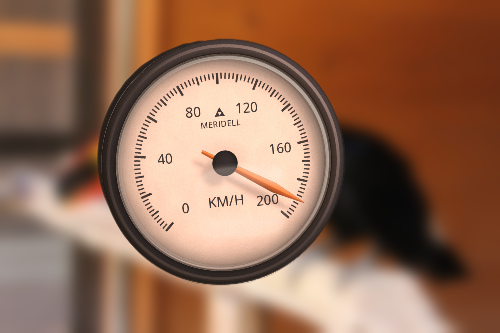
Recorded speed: km/h 190
